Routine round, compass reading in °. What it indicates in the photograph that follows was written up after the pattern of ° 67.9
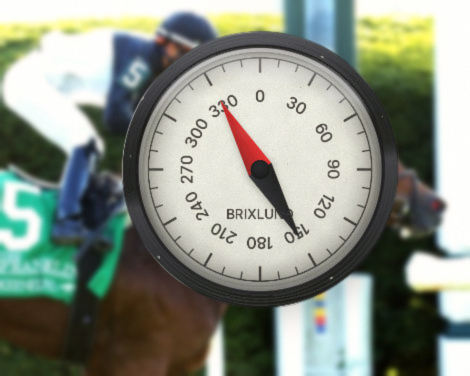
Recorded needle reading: ° 330
